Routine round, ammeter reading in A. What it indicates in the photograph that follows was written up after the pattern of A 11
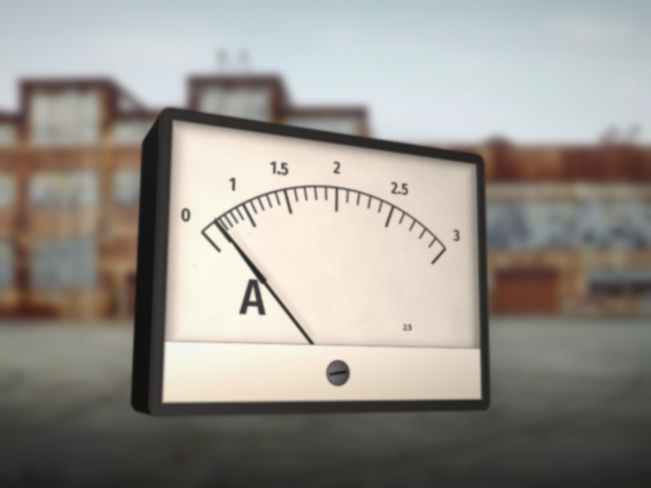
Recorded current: A 0.5
